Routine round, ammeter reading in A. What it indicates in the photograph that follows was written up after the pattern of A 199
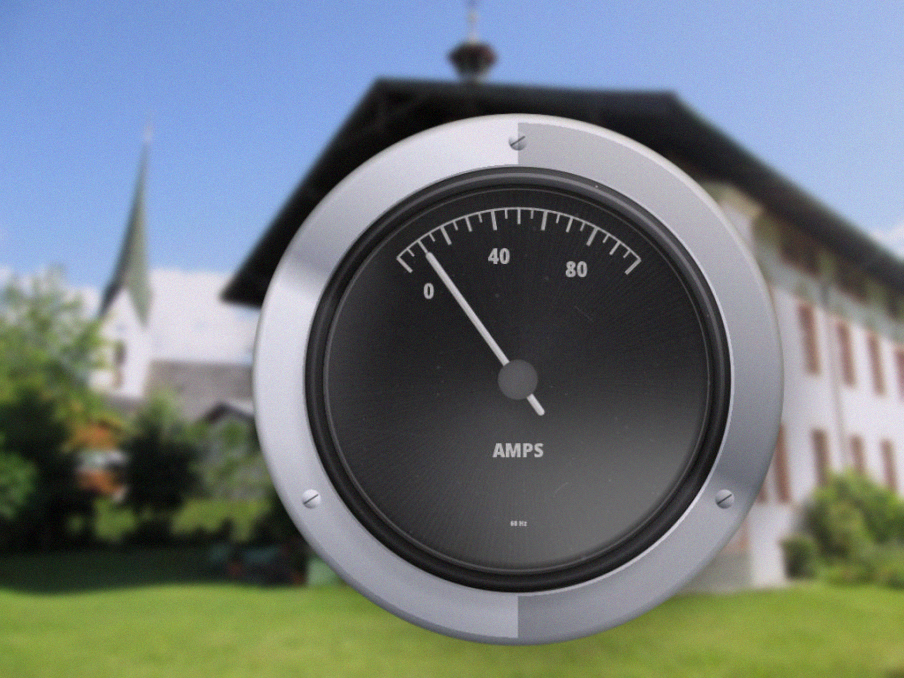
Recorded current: A 10
